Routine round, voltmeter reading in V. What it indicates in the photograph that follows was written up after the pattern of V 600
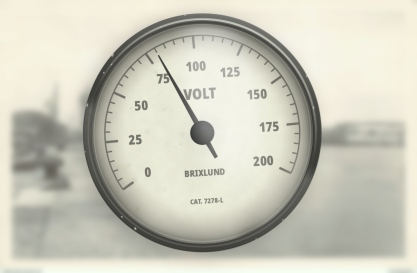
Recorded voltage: V 80
